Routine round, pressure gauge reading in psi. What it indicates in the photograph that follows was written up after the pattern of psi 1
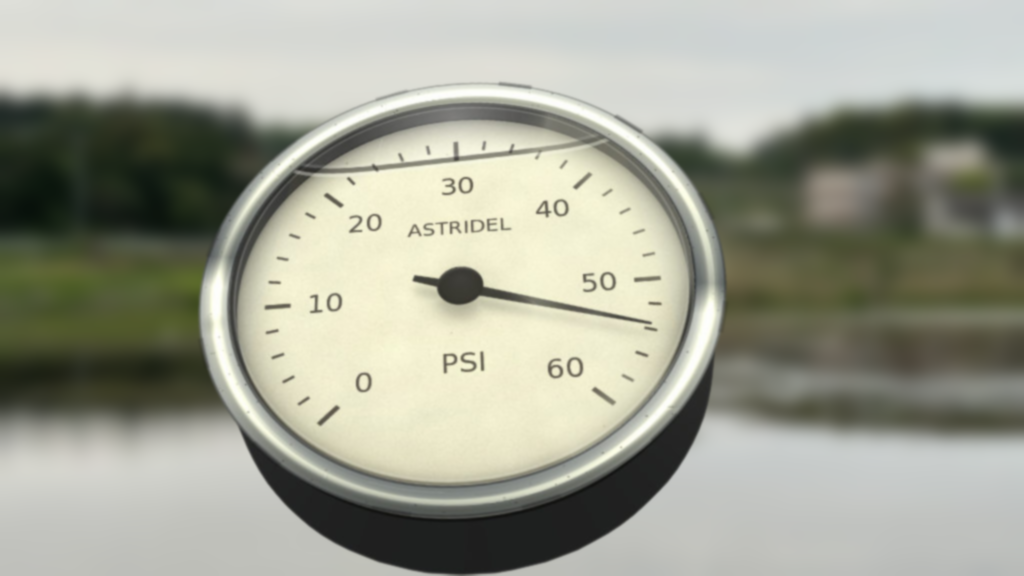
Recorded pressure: psi 54
